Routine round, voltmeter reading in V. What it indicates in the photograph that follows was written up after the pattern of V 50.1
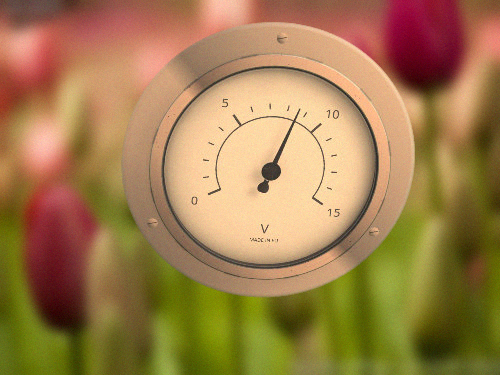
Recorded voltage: V 8.5
